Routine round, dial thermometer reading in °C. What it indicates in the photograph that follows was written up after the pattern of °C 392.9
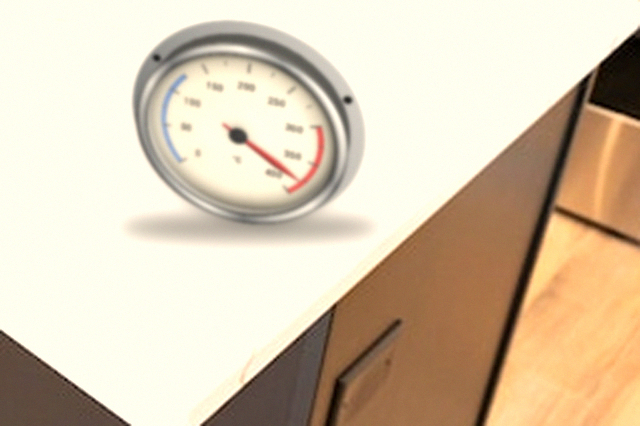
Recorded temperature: °C 375
